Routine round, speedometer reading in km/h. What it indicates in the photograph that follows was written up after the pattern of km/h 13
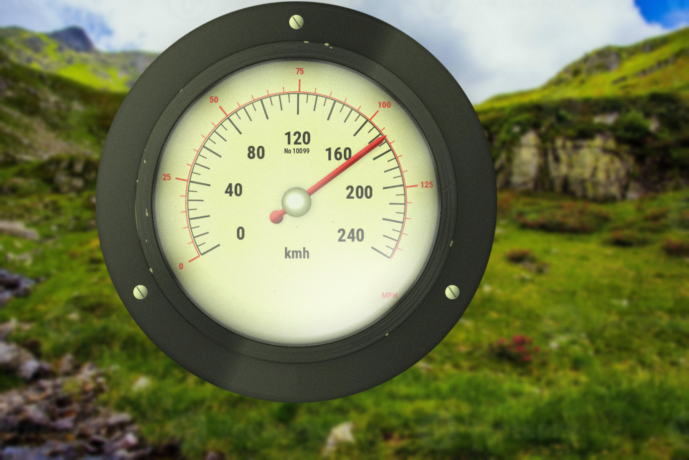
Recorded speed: km/h 172.5
